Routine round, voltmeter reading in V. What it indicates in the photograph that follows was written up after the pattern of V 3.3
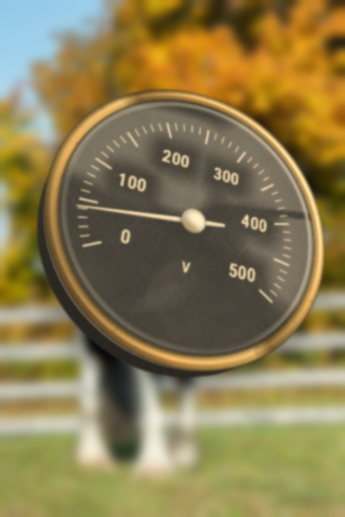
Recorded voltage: V 40
